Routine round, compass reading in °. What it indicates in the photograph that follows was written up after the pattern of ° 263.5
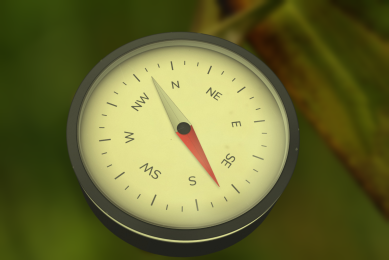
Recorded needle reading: ° 160
